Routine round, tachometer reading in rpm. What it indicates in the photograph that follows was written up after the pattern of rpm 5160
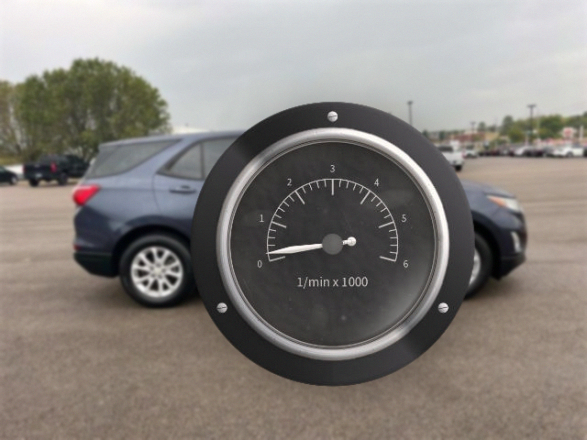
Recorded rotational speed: rpm 200
